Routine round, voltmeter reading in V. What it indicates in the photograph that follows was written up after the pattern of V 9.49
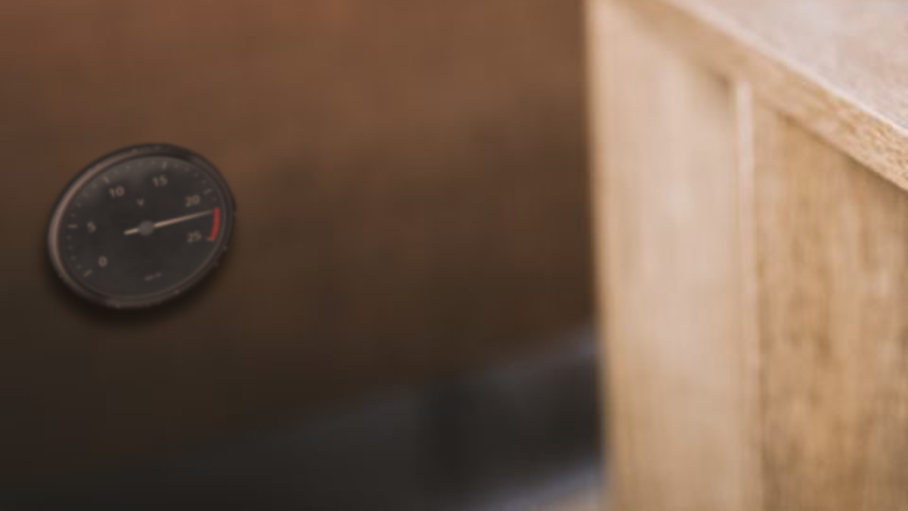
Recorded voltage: V 22
